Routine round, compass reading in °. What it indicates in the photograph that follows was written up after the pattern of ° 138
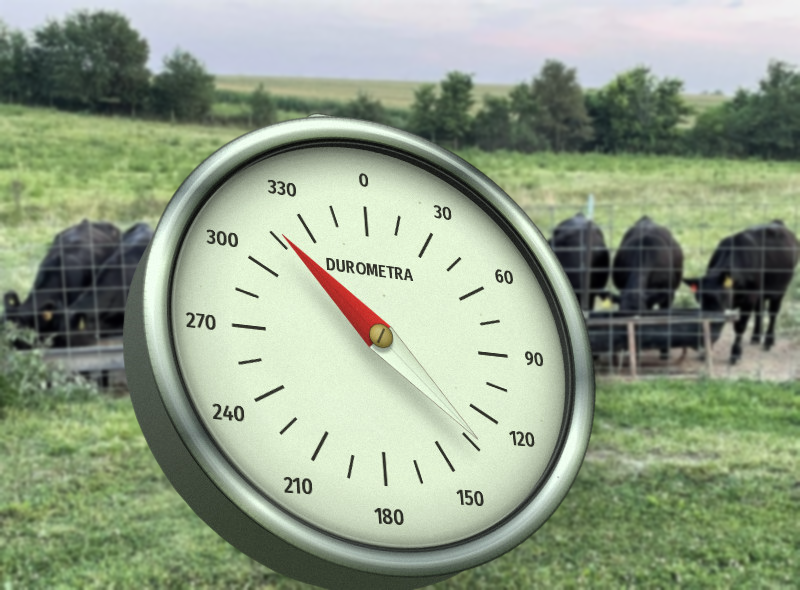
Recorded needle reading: ° 315
